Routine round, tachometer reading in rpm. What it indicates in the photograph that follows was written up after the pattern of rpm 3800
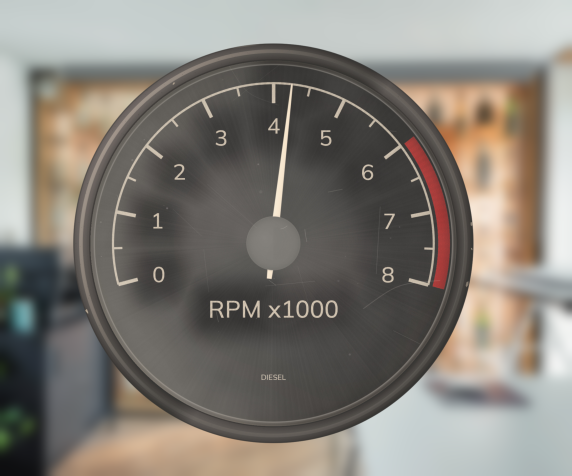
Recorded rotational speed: rpm 4250
